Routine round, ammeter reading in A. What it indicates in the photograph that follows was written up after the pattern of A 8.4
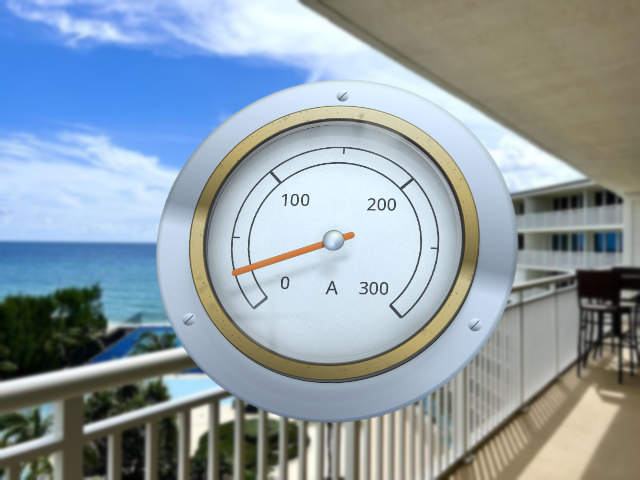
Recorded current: A 25
